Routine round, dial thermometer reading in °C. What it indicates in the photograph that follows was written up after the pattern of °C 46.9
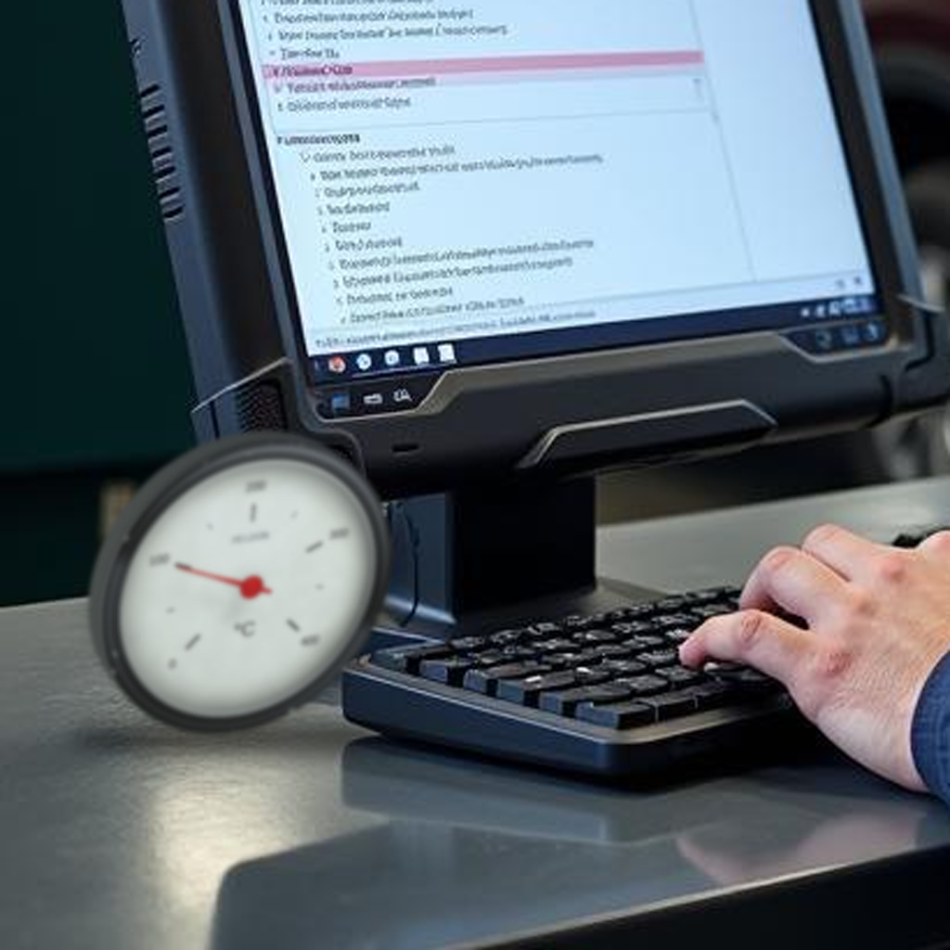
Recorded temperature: °C 100
